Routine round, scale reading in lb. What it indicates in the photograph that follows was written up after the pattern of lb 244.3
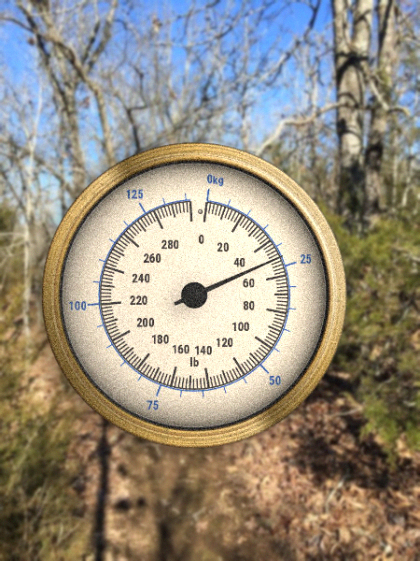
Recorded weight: lb 50
